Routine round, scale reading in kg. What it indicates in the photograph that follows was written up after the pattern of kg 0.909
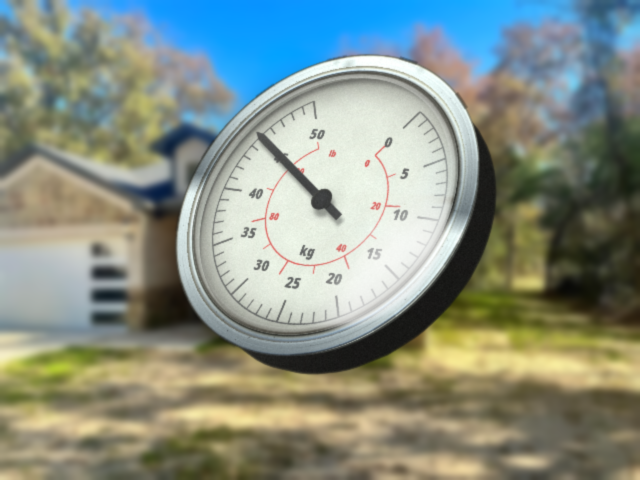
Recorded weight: kg 45
